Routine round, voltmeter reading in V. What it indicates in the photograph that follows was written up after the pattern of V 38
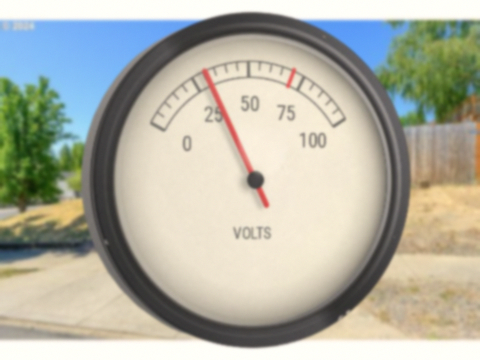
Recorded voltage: V 30
